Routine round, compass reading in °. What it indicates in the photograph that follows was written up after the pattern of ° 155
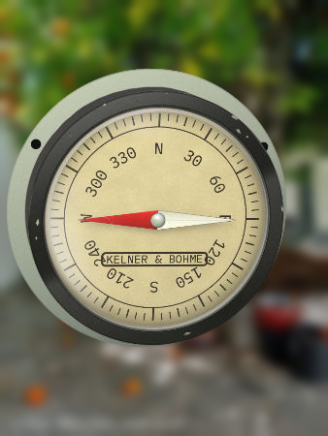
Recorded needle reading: ° 270
